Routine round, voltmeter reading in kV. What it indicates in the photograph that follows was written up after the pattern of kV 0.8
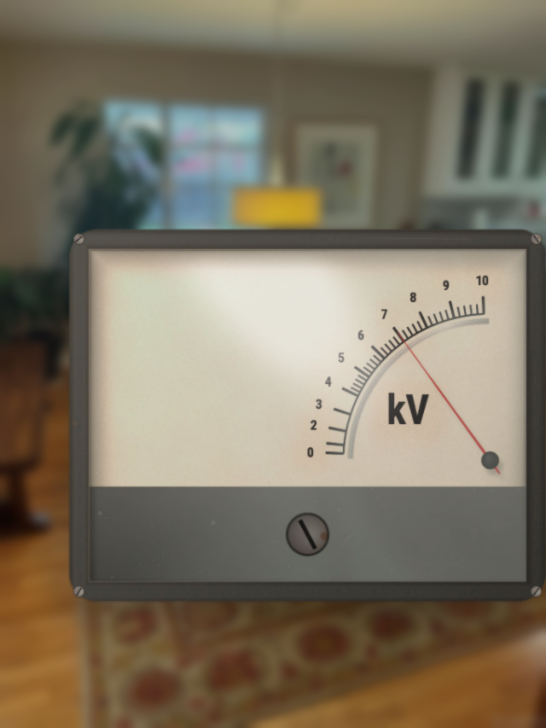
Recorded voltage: kV 7
